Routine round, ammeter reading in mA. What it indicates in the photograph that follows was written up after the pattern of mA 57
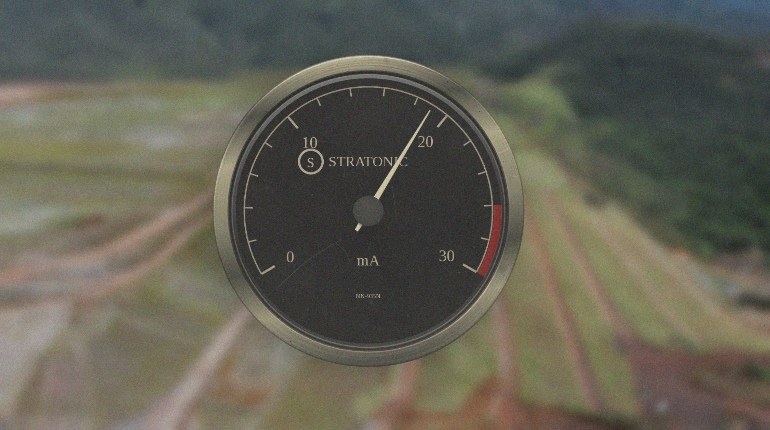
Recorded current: mA 19
